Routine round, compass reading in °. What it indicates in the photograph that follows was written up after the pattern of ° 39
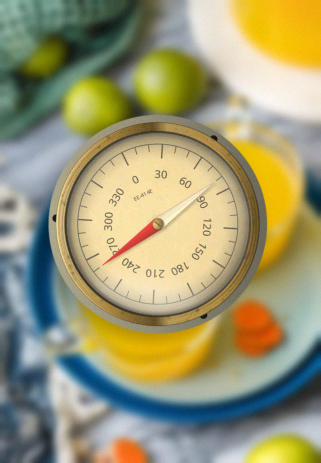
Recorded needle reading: ° 260
